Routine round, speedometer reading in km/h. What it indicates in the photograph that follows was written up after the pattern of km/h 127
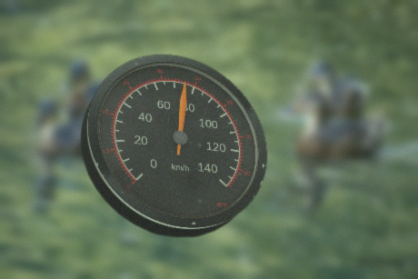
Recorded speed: km/h 75
